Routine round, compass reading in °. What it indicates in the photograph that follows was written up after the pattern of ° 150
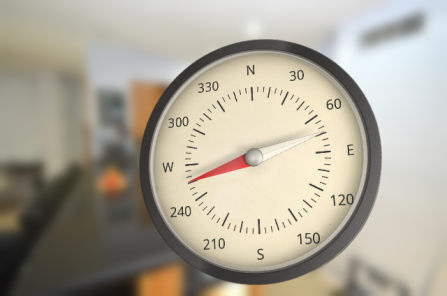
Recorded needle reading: ° 255
